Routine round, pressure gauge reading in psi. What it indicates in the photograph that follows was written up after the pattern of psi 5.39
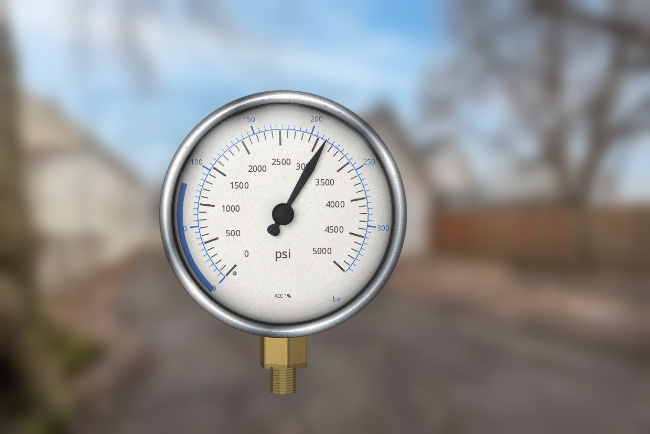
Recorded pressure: psi 3100
